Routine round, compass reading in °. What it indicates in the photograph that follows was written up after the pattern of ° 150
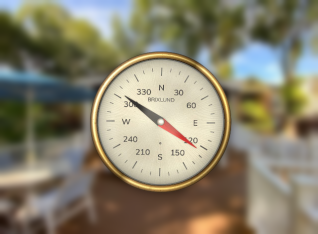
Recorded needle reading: ° 125
